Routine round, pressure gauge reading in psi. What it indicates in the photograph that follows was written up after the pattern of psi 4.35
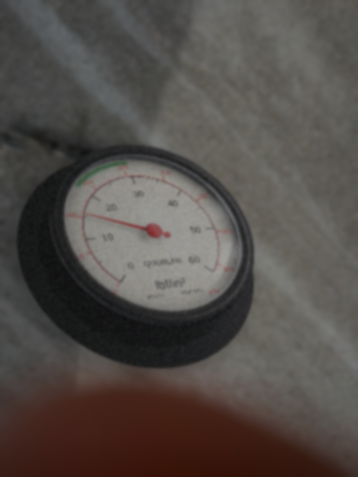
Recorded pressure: psi 15
